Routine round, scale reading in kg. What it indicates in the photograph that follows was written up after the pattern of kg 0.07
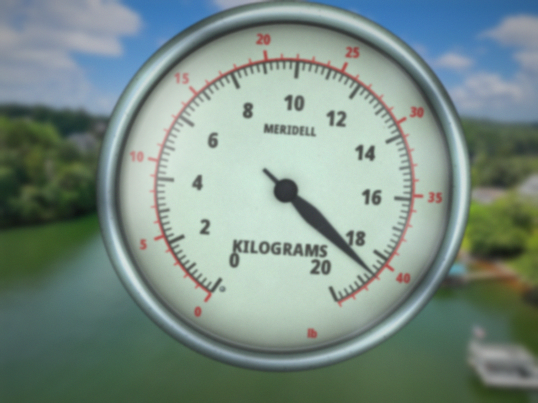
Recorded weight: kg 18.6
